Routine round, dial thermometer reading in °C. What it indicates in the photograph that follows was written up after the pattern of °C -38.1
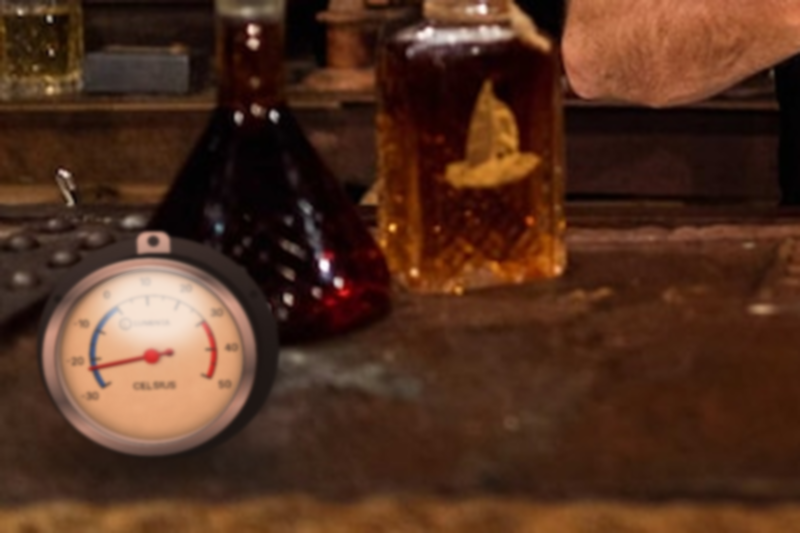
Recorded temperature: °C -22.5
